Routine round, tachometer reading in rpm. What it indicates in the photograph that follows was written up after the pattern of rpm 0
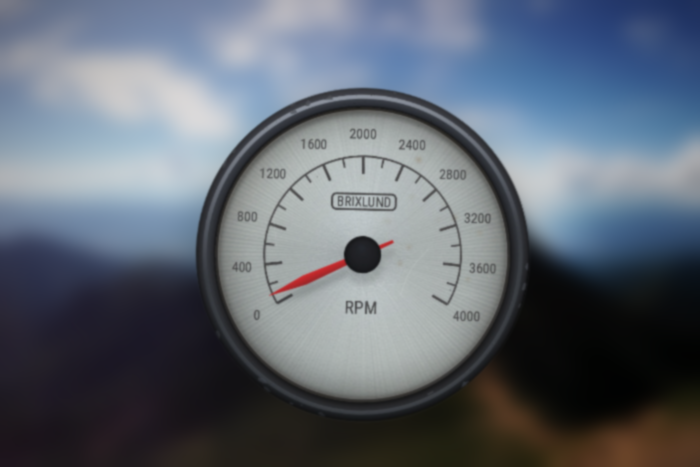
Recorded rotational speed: rpm 100
